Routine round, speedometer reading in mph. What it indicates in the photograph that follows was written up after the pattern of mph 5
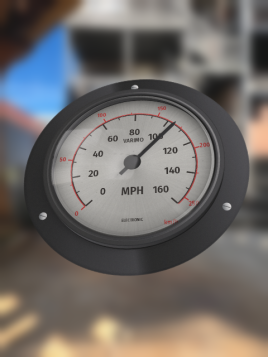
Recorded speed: mph 105
